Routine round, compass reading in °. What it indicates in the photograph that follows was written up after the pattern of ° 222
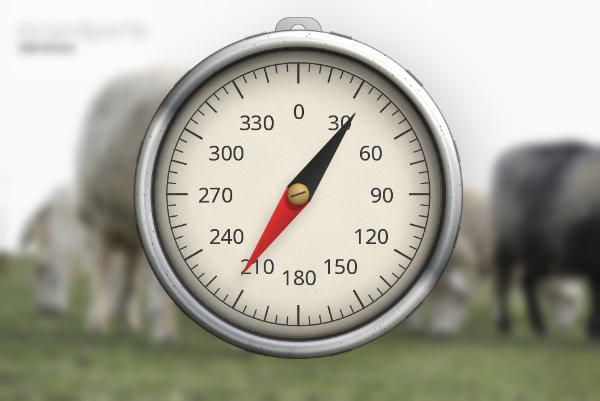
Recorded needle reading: ° 215
